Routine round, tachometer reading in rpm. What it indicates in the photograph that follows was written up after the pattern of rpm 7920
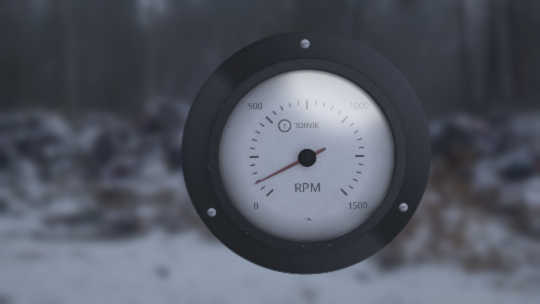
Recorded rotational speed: rpm 100
